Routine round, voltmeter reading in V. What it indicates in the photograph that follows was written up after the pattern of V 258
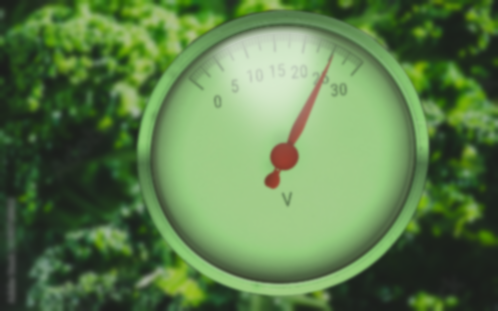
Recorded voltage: V 25
